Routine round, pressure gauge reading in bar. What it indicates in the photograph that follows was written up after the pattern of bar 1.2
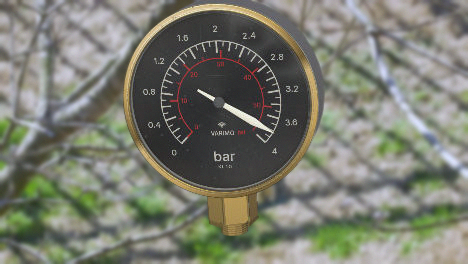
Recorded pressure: bar 3.8
